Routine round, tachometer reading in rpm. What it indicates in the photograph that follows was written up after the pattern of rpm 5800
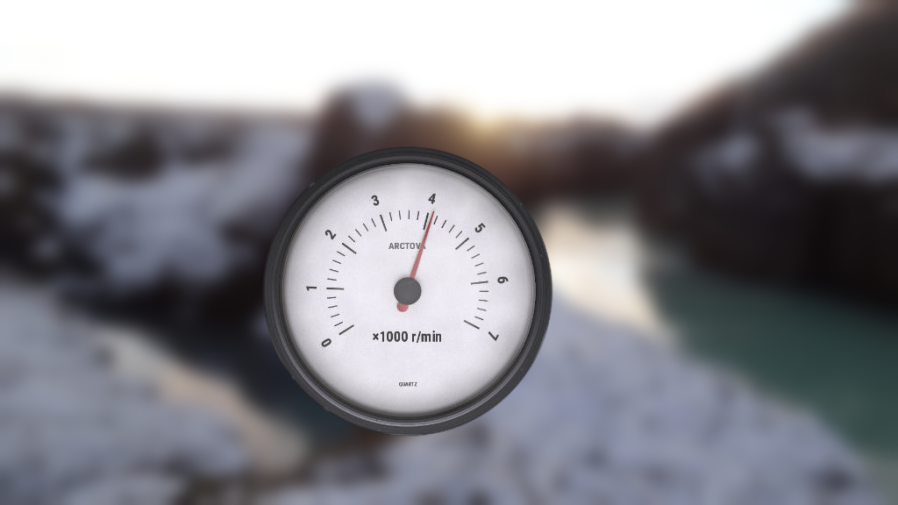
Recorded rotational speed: rpm 4100
